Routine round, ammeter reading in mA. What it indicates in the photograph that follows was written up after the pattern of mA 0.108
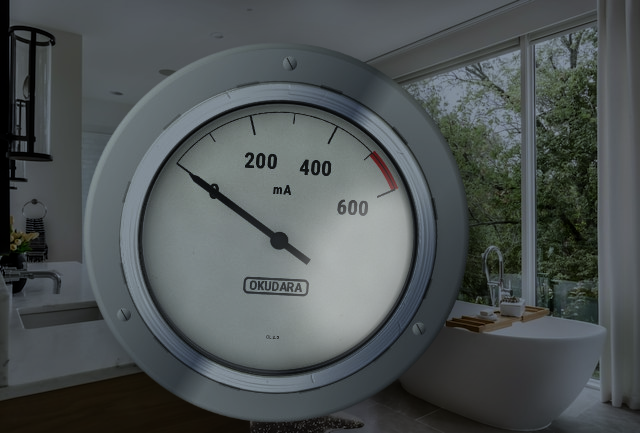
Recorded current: mA 0
